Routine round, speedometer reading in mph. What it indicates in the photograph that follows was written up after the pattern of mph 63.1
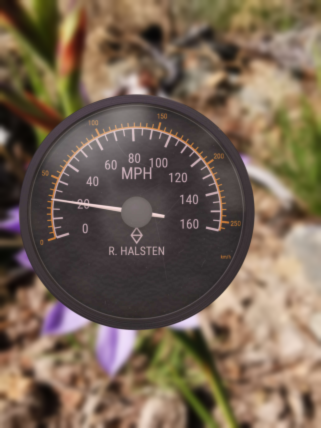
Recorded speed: mph 20
